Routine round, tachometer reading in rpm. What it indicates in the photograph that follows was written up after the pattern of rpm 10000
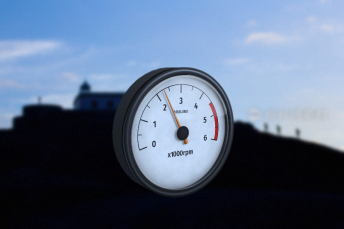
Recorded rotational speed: rpm 2250
